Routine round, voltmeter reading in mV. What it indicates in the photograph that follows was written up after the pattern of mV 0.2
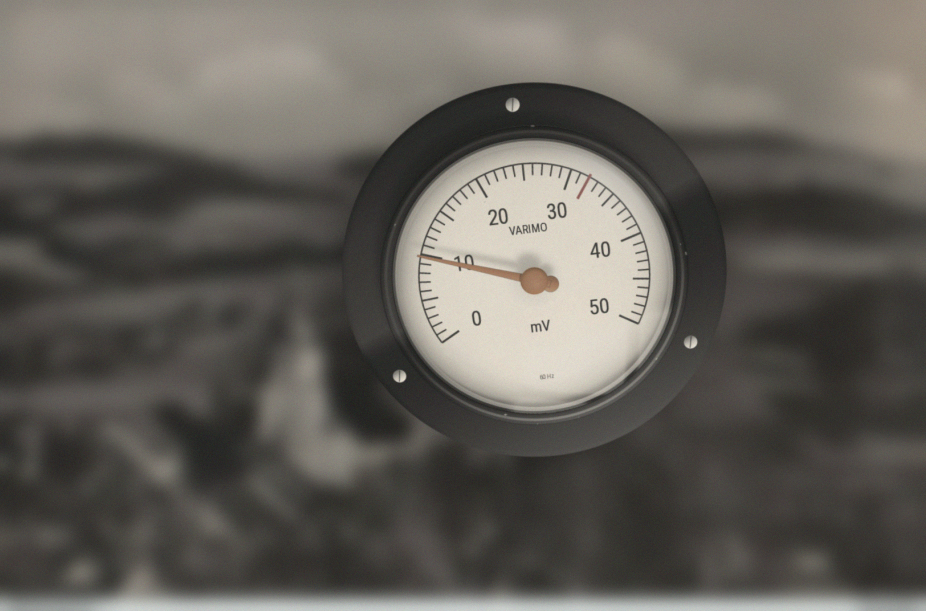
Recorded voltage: mV 10
